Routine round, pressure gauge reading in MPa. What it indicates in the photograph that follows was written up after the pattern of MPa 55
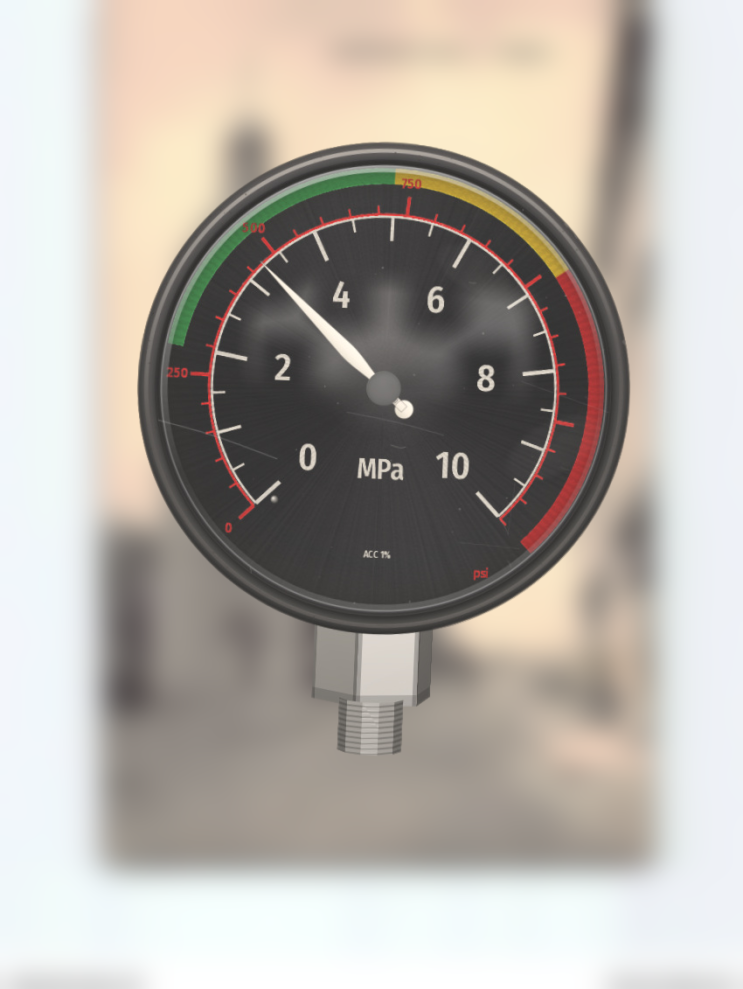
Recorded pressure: MPa 3.25
